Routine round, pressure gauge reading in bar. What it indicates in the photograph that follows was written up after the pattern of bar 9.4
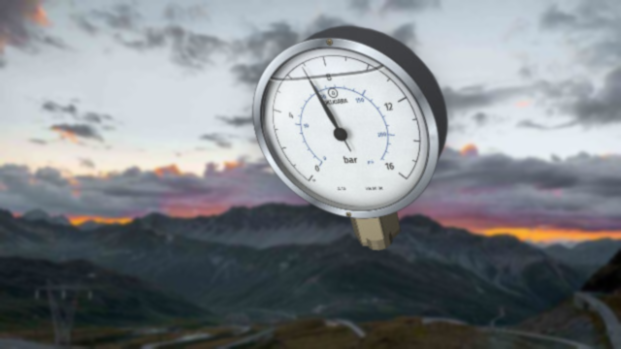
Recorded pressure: bar 7
